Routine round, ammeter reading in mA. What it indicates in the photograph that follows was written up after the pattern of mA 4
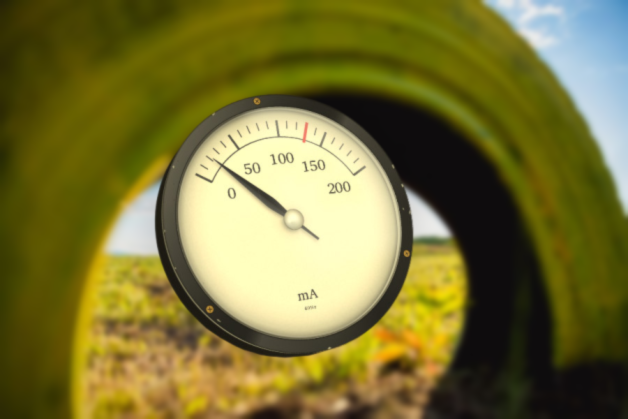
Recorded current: mA 20
